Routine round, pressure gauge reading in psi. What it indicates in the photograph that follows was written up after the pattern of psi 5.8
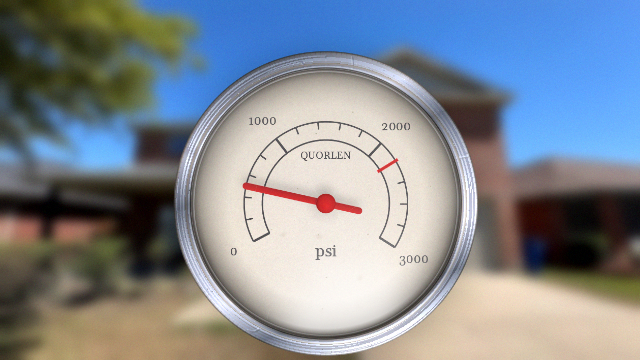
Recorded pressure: psi 500
